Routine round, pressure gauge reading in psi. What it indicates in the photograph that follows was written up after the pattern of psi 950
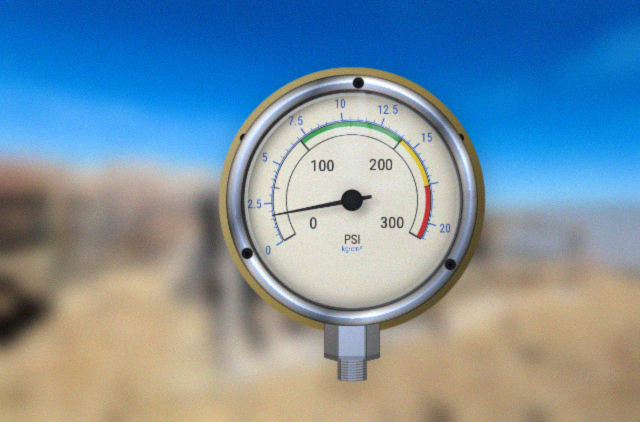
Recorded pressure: psi 25
